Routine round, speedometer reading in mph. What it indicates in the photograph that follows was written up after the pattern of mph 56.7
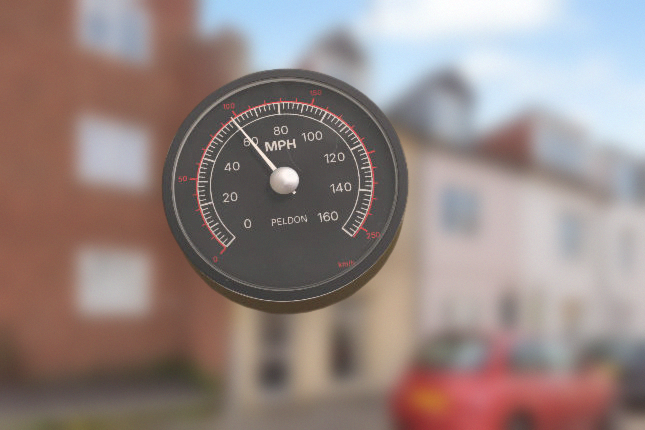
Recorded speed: mph 60
